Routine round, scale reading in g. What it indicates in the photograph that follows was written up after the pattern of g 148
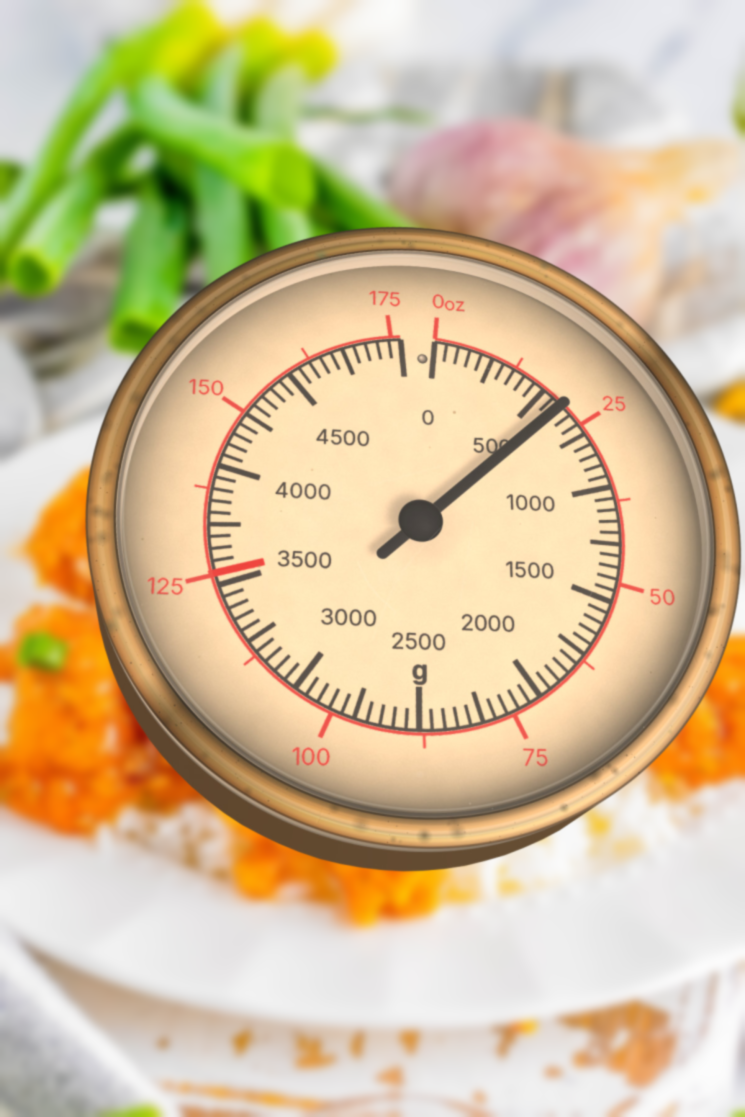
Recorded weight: g 600
